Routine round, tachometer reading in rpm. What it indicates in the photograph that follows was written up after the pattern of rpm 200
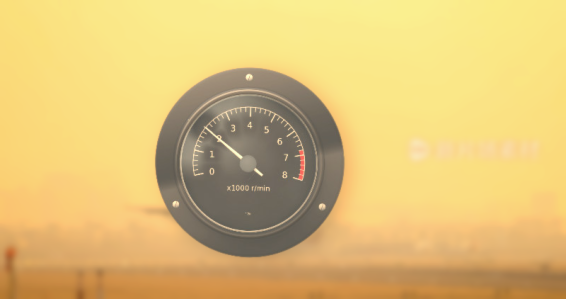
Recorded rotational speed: rpm 2000
